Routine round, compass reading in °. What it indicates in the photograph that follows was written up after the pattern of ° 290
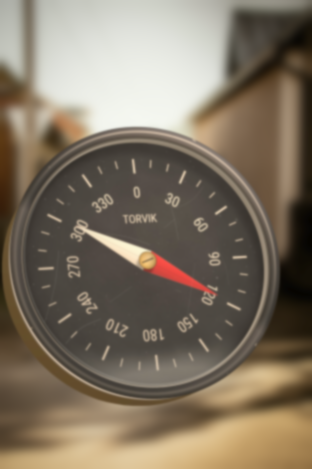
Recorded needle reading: ° 120
